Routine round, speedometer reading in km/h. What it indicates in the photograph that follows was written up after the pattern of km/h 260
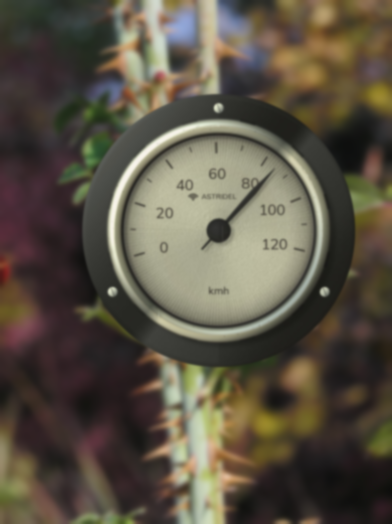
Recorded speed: km/h 85
